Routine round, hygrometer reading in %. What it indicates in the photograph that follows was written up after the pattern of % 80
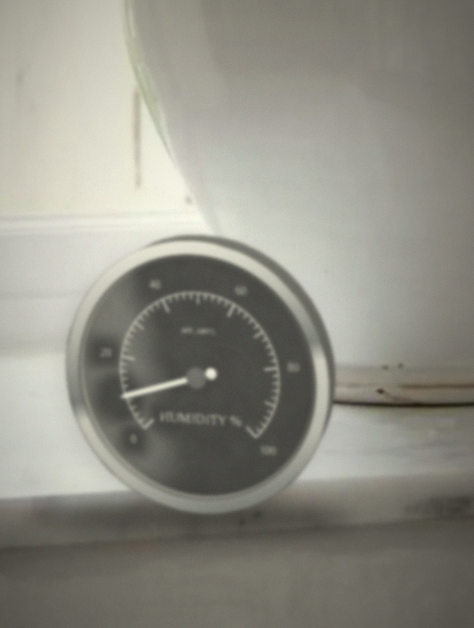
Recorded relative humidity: % 10
